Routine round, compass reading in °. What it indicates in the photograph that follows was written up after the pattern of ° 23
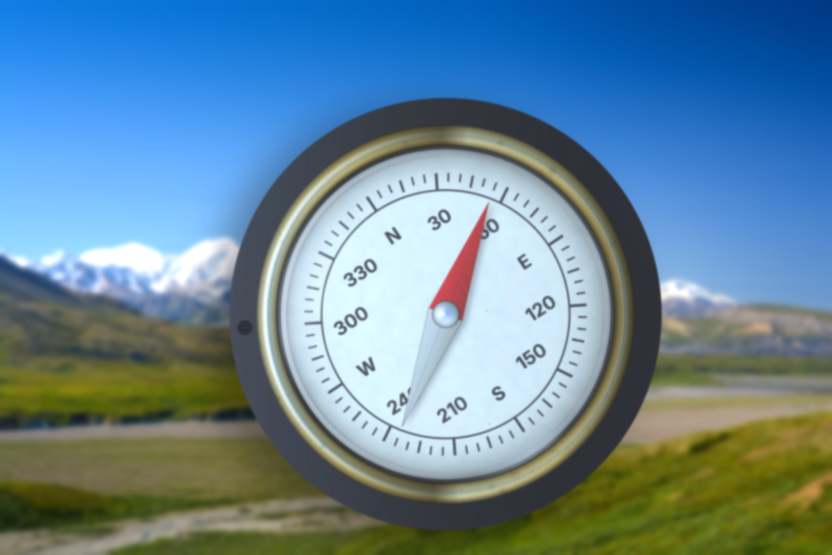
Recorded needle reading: ° 55
